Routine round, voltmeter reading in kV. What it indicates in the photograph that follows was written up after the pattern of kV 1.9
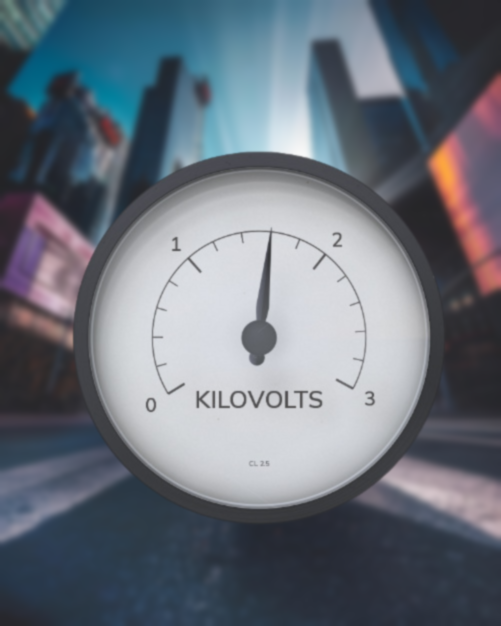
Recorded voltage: kV 1.6
